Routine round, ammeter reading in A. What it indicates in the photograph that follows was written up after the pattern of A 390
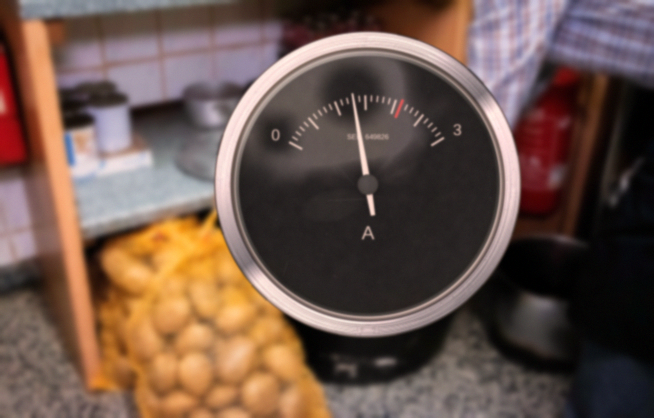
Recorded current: A 1.3
